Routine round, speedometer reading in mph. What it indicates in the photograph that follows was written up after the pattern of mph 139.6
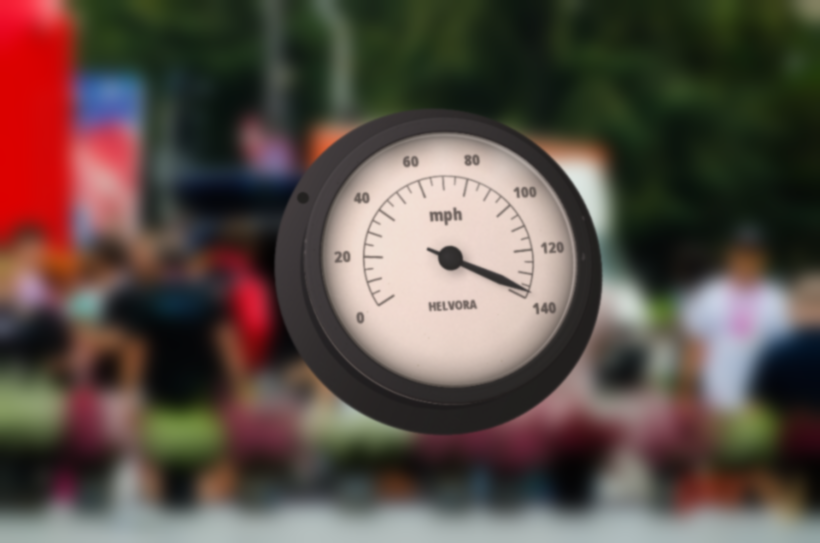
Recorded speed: mph 137.5
